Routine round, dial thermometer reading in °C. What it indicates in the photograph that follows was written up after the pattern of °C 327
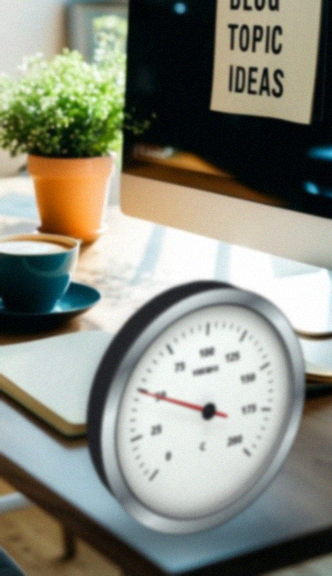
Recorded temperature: °C 50
